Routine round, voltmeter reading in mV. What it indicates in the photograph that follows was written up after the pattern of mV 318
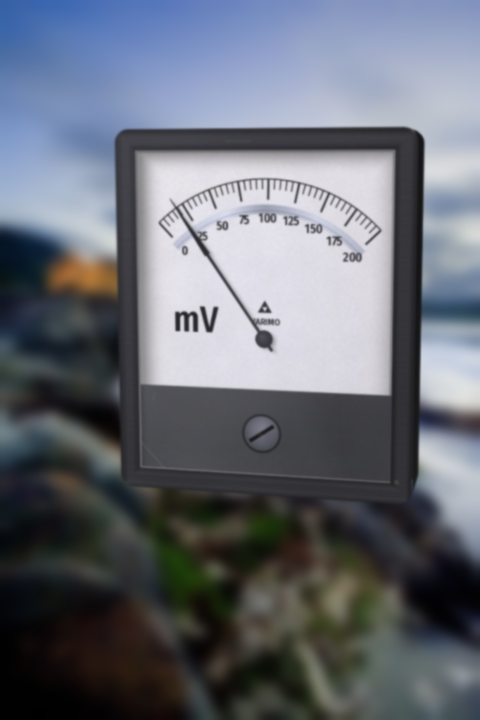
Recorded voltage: mV 20
